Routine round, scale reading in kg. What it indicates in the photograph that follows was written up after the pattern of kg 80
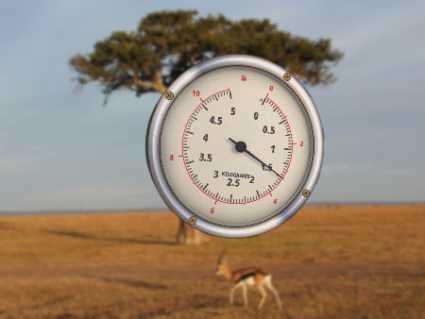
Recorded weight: kg 1.5
